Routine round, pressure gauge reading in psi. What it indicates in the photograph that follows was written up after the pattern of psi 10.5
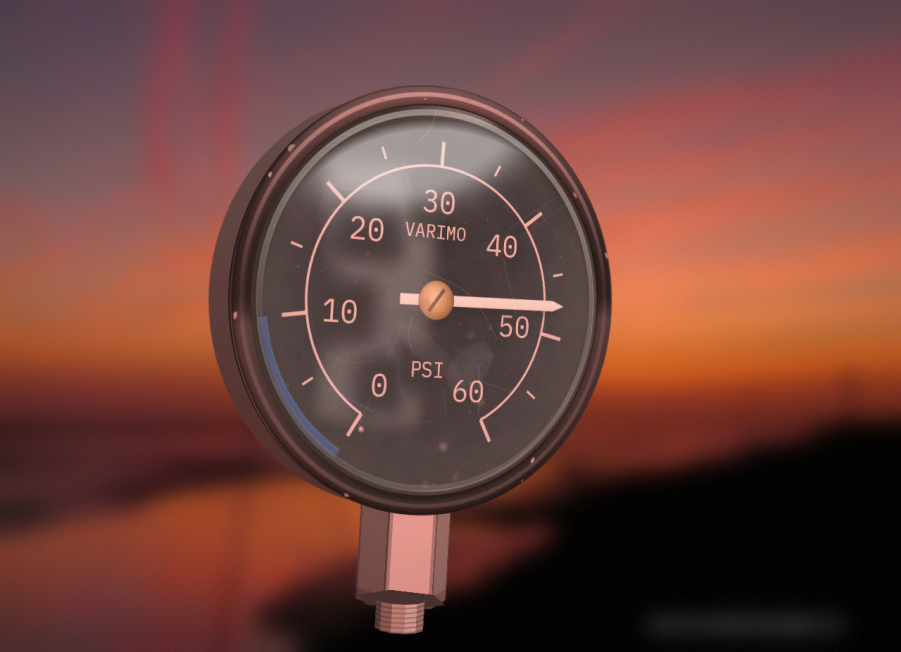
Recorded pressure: psi 47.5
